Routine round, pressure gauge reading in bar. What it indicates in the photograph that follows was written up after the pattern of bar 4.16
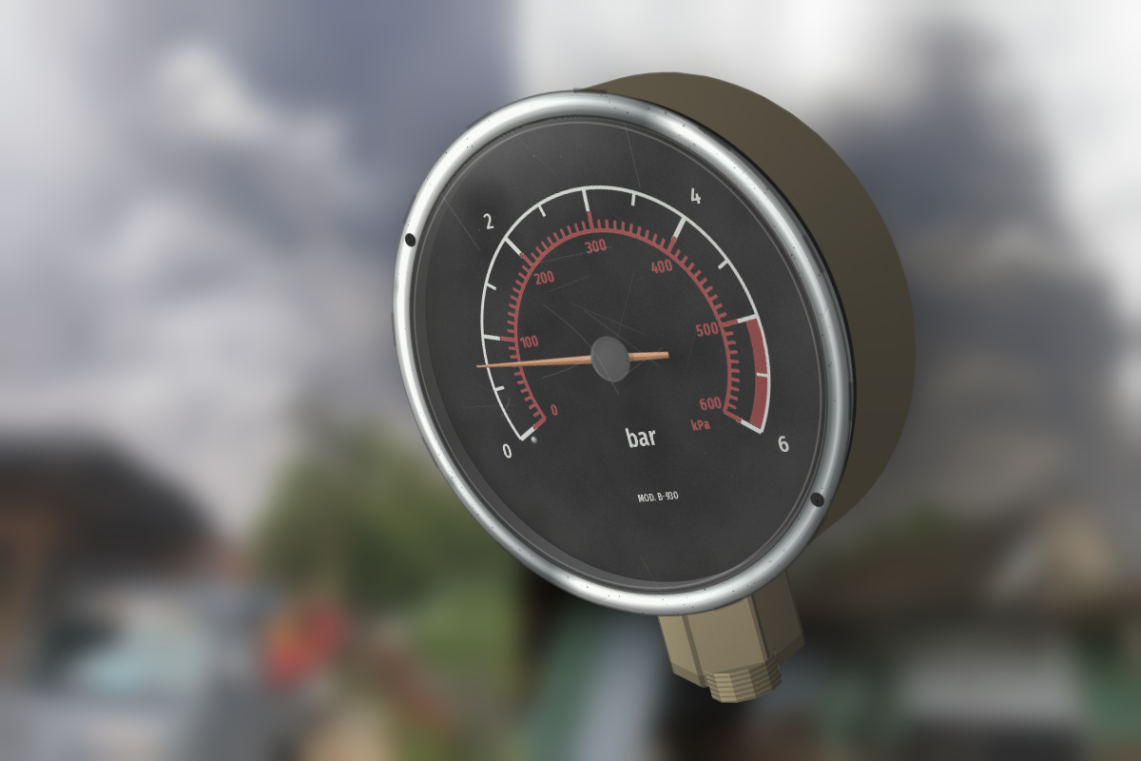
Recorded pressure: bar 0.75
